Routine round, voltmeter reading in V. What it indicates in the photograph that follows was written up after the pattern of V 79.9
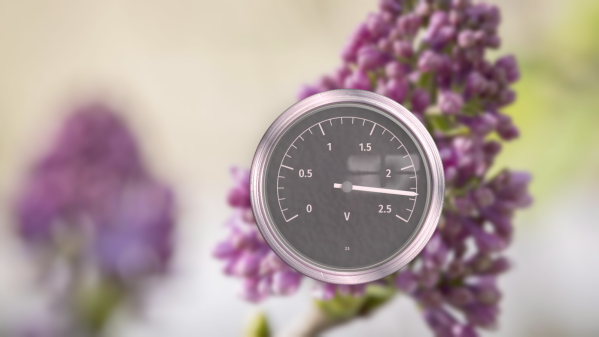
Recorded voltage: V 2.25
